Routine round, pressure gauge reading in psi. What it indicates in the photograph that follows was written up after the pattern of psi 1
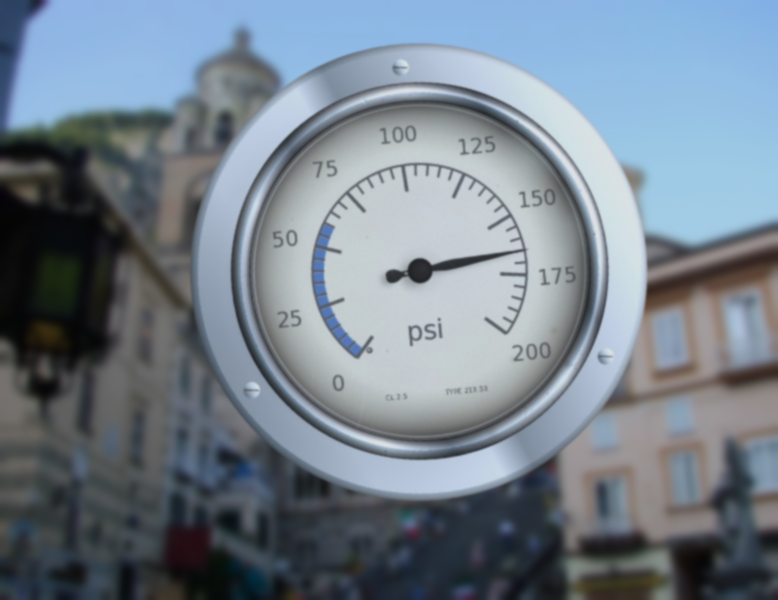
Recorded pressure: psi 165
